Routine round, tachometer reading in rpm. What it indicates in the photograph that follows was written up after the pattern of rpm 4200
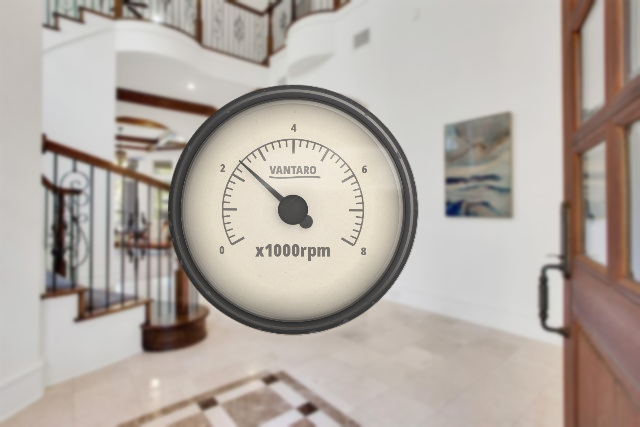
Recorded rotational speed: rpm 2400
